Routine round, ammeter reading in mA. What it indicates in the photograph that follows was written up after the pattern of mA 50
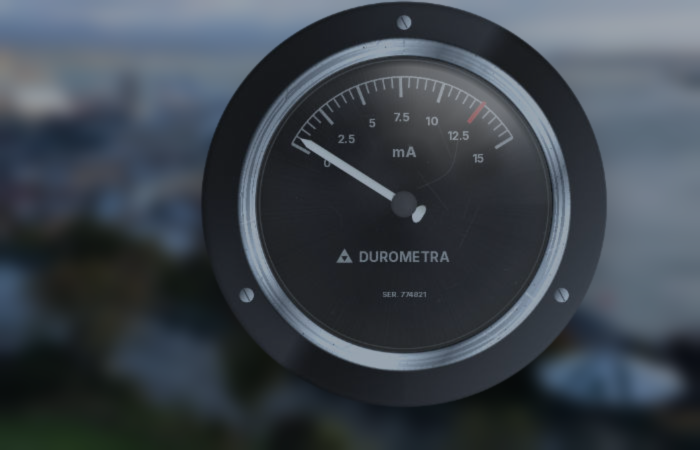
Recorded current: mA 0.5
